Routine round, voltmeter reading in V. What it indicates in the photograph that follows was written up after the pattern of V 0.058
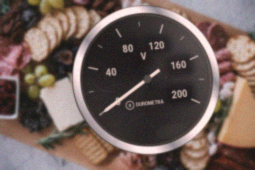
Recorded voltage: V 0
